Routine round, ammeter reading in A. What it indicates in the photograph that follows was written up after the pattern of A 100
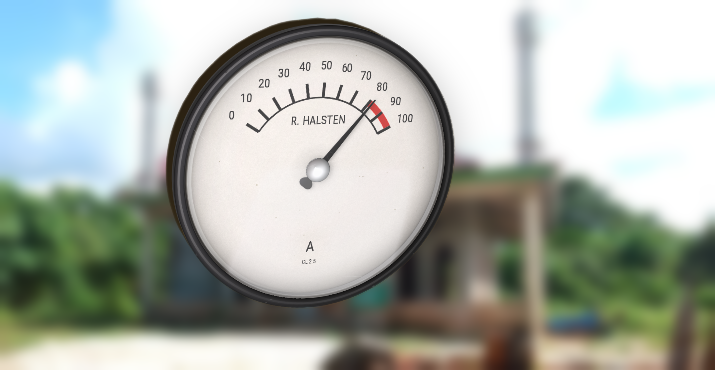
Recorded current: A 80
